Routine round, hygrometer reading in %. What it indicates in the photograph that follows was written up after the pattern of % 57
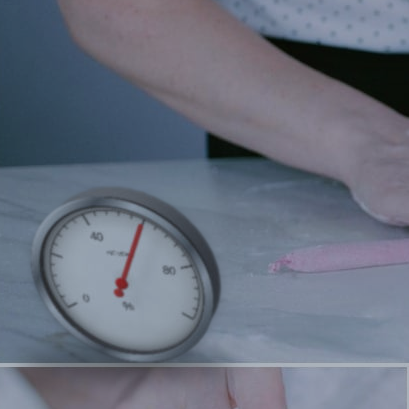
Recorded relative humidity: % 60
